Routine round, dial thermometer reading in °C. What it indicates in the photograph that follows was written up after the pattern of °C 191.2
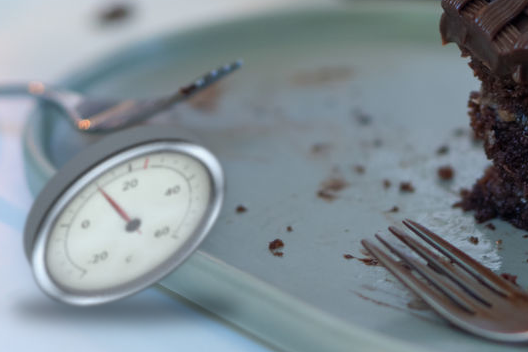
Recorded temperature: °C 12
